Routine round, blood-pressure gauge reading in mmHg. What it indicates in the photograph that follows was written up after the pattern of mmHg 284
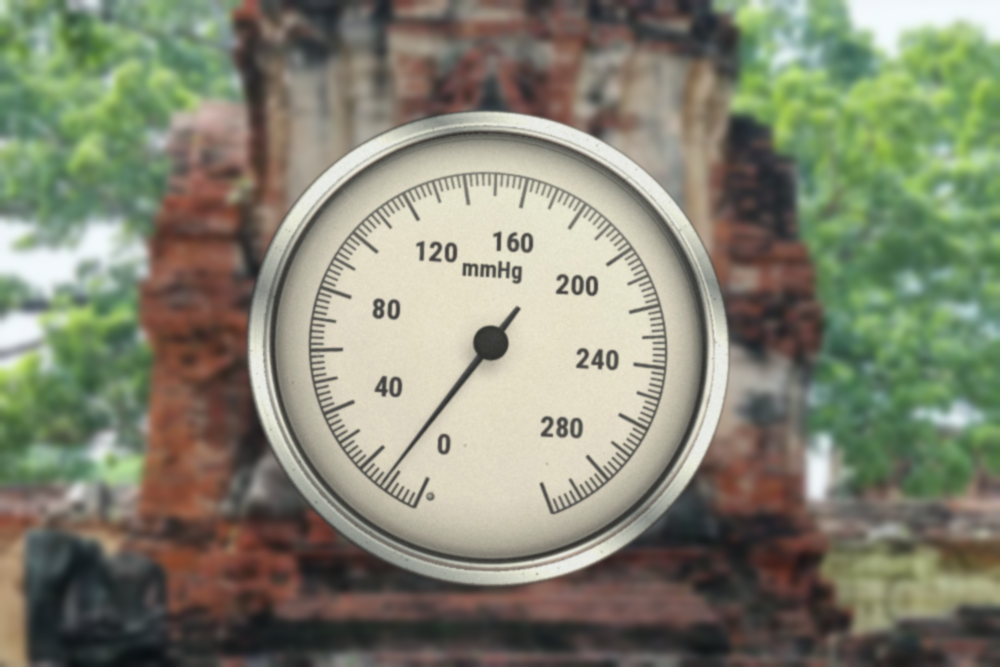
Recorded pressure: mmHg 12
